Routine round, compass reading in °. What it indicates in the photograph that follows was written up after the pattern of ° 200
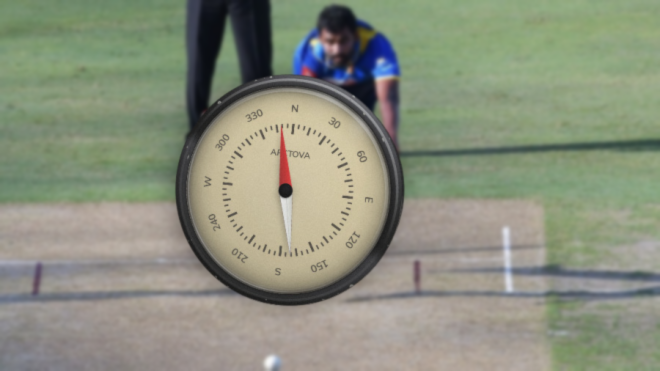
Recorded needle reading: ° 350
